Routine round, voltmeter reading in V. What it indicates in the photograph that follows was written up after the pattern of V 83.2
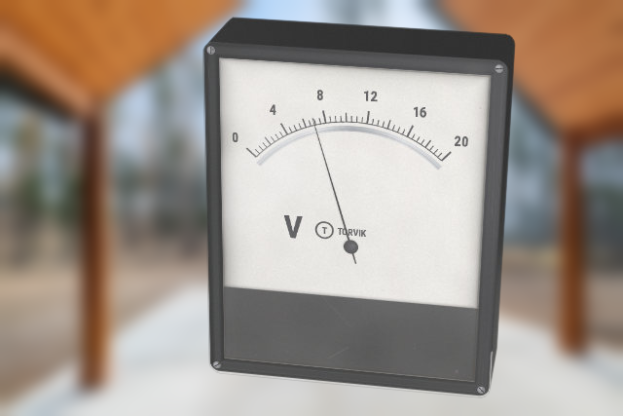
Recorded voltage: V 7
